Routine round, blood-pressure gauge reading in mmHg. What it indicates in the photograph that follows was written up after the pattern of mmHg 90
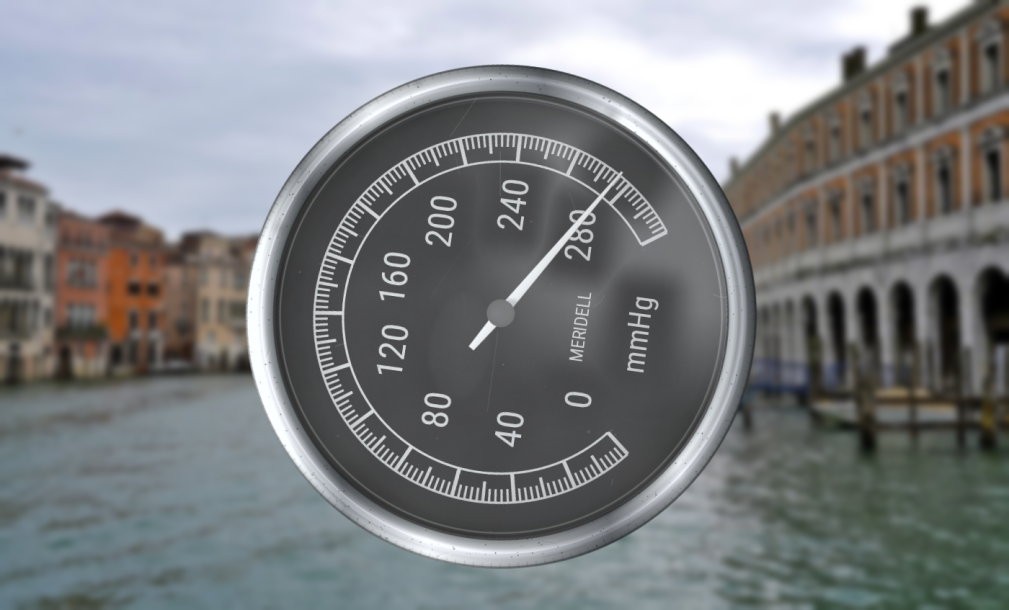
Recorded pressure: mmHg 276
